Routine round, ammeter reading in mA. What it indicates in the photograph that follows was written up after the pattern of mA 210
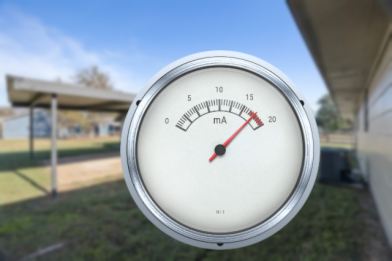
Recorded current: mA 17.5
